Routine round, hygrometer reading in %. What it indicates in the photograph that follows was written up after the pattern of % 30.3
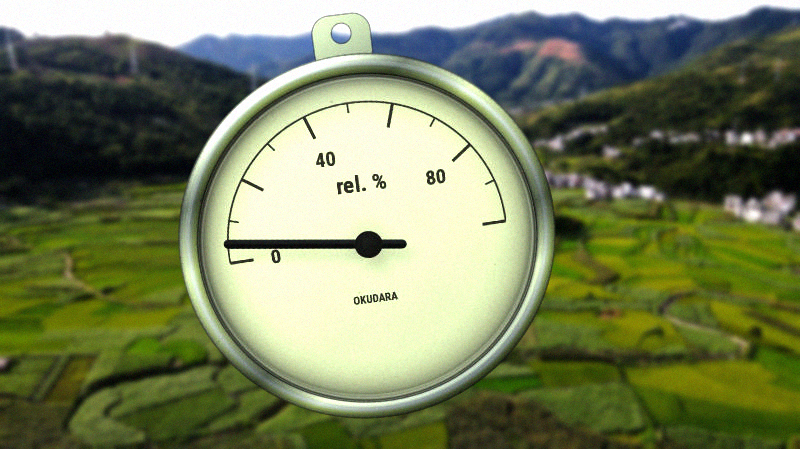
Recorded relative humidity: % 5
